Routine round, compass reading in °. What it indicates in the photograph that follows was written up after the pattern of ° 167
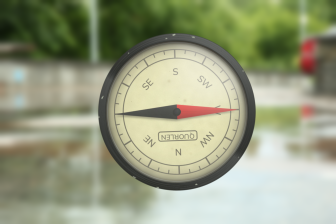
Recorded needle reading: ° 270
